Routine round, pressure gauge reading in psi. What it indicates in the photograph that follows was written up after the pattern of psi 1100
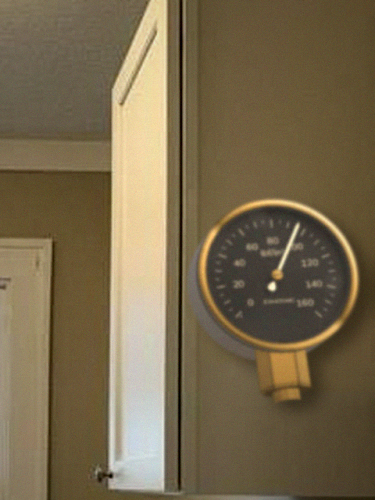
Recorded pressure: psi 95
